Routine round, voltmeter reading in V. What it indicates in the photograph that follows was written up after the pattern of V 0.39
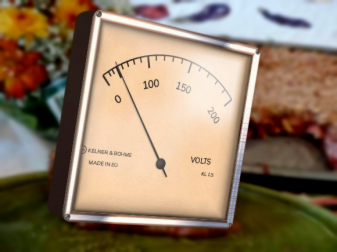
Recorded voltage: V 50
